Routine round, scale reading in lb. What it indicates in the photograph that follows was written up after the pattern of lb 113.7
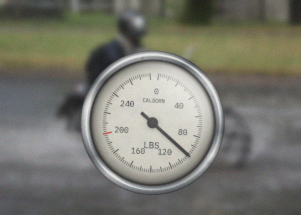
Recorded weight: lb 100
